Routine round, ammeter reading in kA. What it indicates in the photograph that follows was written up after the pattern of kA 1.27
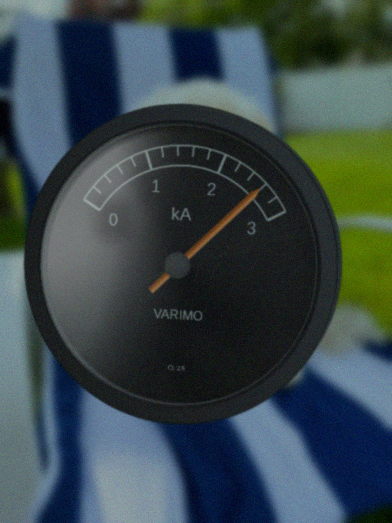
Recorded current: kA 2.6
